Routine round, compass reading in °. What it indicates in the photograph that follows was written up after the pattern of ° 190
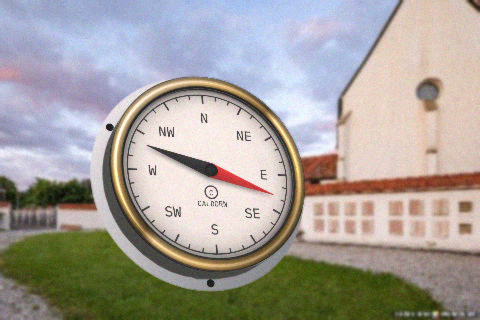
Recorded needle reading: ° 110
